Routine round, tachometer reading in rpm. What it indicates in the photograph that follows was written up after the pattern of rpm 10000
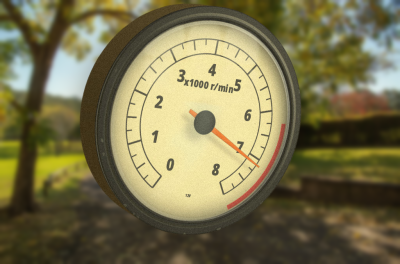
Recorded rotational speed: rpm 7125
